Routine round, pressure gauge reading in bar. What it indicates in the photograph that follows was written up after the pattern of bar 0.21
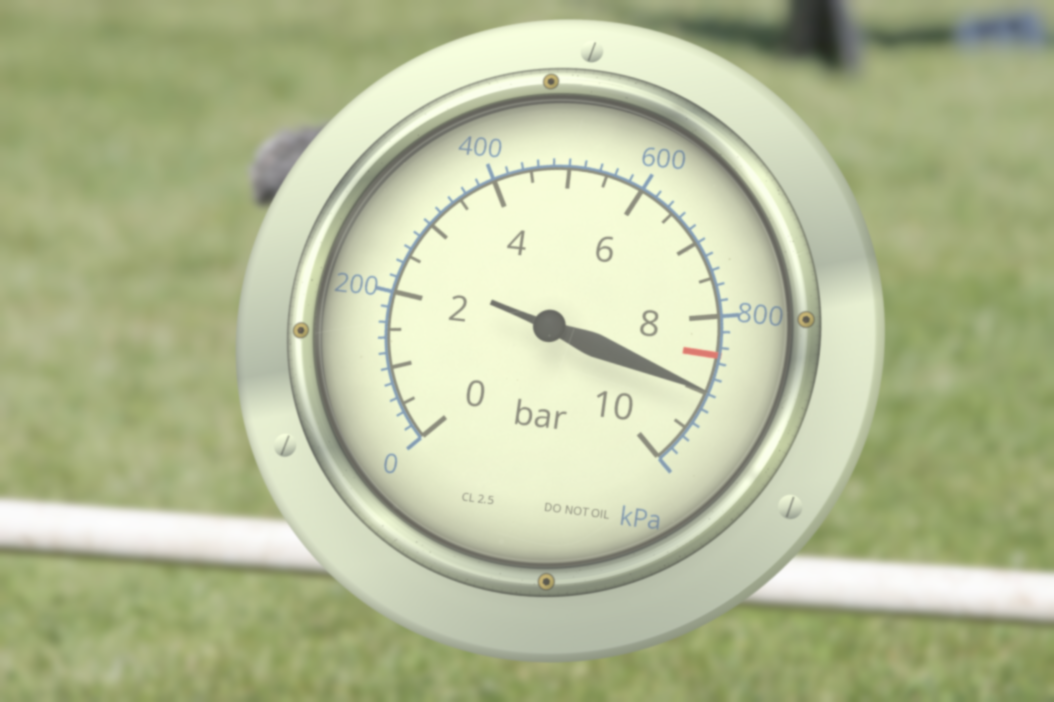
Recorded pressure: bar 9
